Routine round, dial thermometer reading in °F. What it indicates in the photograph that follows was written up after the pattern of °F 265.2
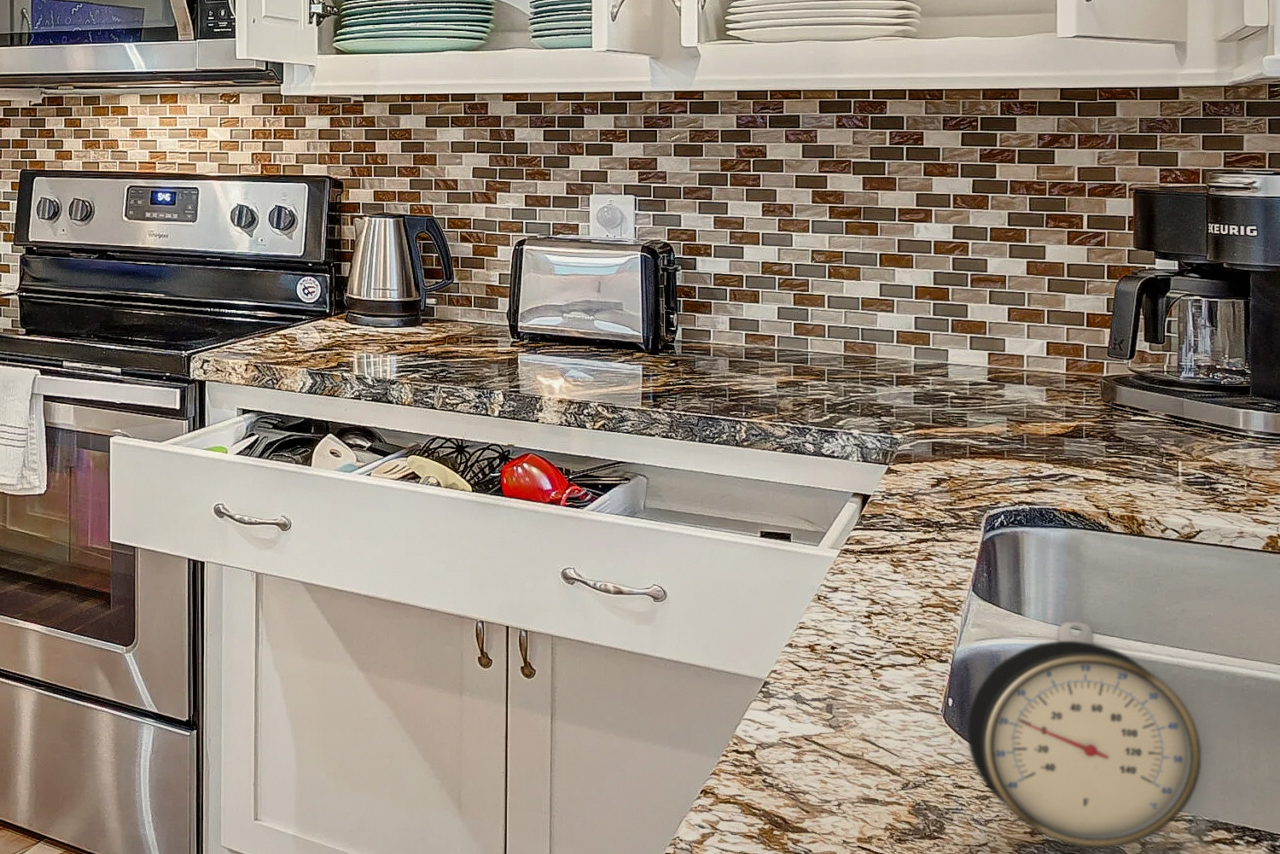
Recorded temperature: °F 0
